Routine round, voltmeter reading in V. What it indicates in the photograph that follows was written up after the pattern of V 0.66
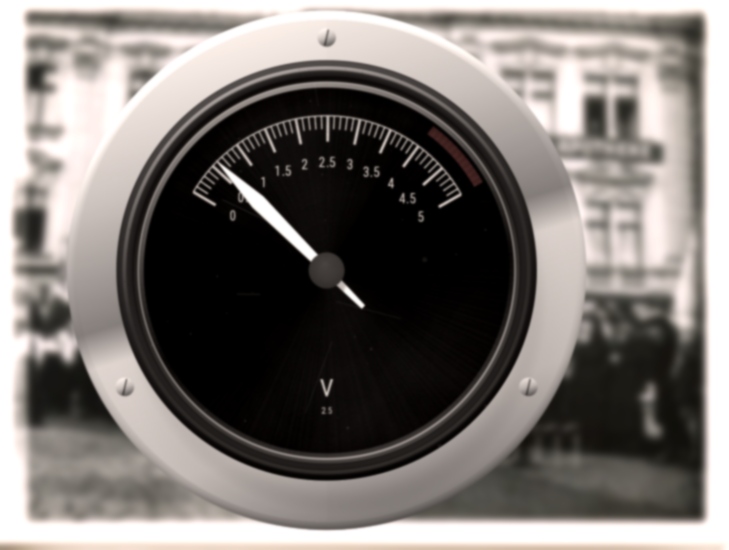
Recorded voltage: V 0.6
